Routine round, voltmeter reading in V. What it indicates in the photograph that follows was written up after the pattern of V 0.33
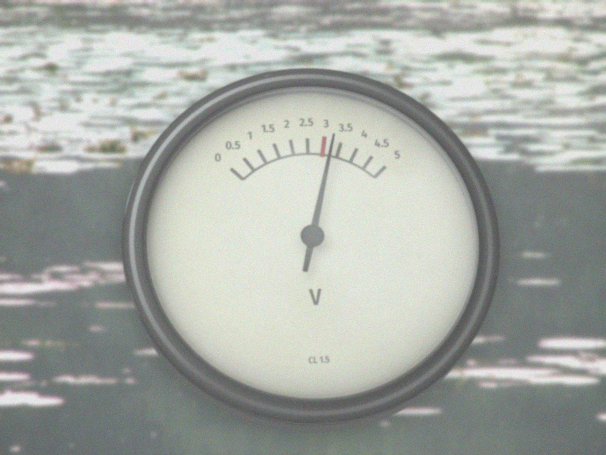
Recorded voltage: V 3.25
